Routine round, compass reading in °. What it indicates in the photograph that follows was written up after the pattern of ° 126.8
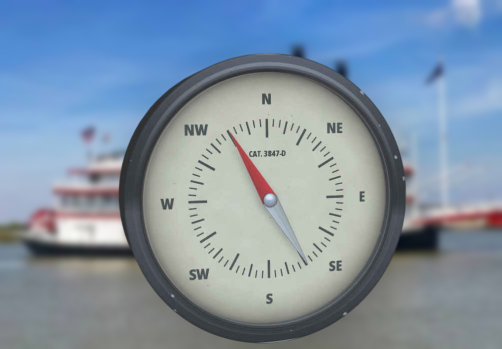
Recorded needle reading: ° 330
